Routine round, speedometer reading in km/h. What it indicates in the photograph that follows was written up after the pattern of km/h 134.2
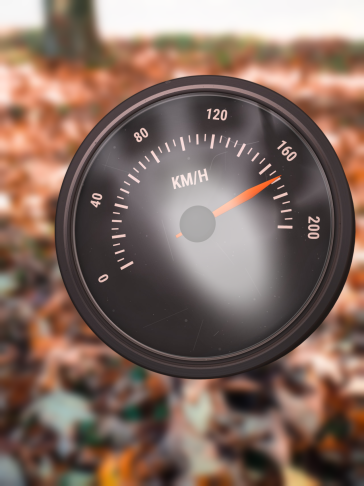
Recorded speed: km/h 170
